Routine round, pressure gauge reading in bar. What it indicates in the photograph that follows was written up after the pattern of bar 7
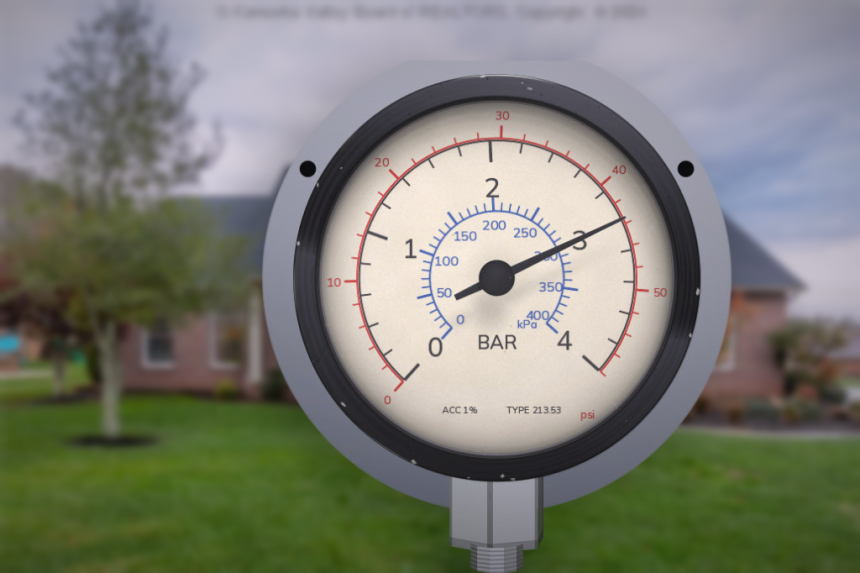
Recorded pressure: bar 3
